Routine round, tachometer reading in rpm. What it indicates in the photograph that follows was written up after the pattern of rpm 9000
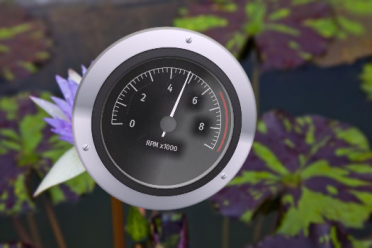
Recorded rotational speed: rpm 4800
